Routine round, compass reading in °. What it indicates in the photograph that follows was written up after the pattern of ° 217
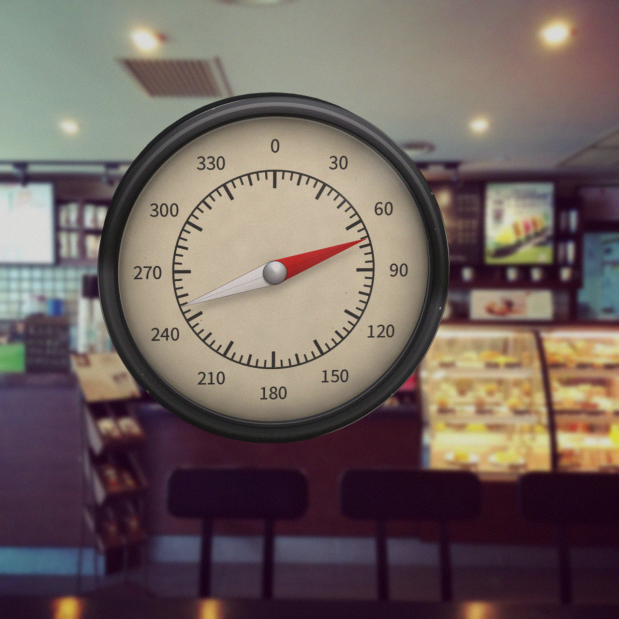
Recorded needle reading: ° 70
